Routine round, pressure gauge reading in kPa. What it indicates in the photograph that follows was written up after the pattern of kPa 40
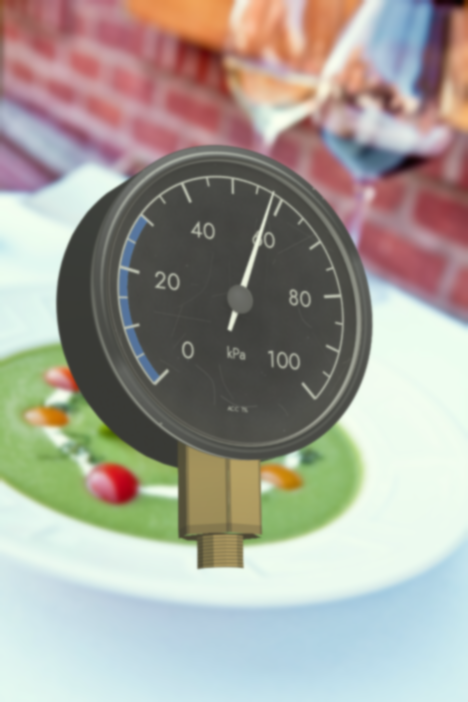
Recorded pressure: kPa 57.5
